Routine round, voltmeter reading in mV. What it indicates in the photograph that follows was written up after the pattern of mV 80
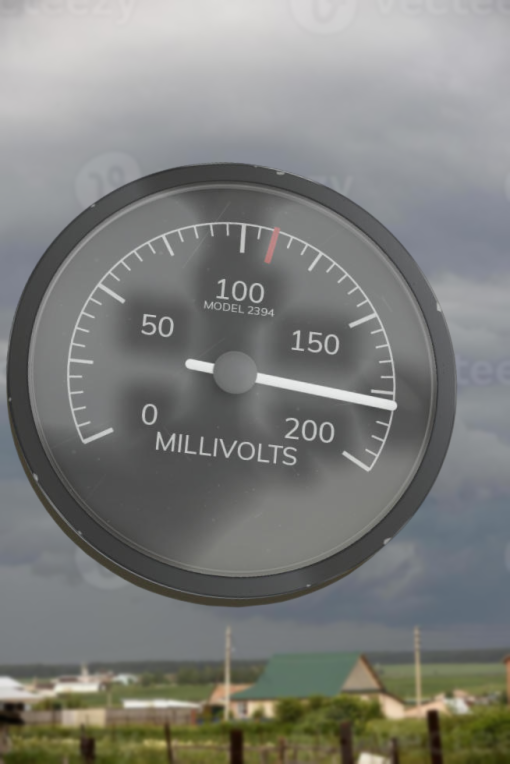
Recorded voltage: mV 180
